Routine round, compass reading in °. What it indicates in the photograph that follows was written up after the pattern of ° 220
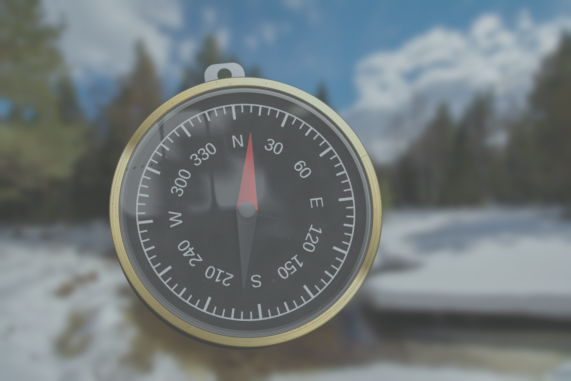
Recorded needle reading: ° 10
